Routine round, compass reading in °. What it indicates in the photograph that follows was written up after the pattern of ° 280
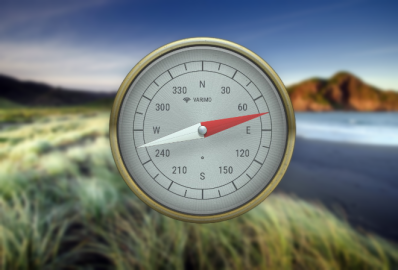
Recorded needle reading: ° 75
